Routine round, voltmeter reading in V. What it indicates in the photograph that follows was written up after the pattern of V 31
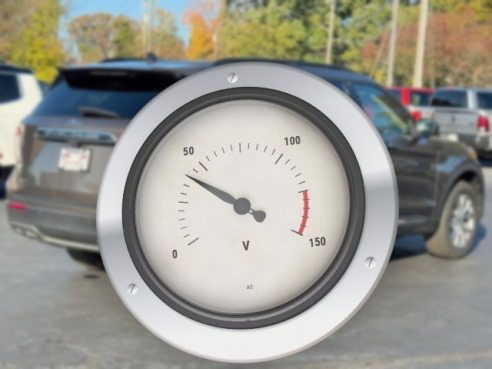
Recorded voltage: V 40
